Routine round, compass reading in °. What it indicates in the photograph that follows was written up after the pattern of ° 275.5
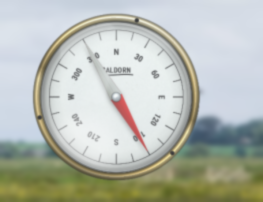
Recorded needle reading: ° 150
